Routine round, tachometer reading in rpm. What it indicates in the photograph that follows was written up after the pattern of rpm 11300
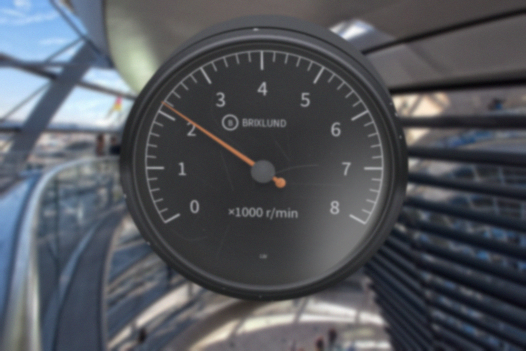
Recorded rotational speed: rpm 2200
